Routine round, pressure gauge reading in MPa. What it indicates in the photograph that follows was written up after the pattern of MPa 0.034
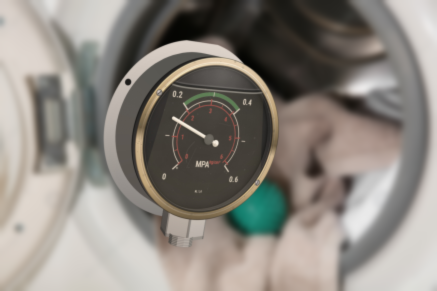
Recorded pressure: MPa 0.15
